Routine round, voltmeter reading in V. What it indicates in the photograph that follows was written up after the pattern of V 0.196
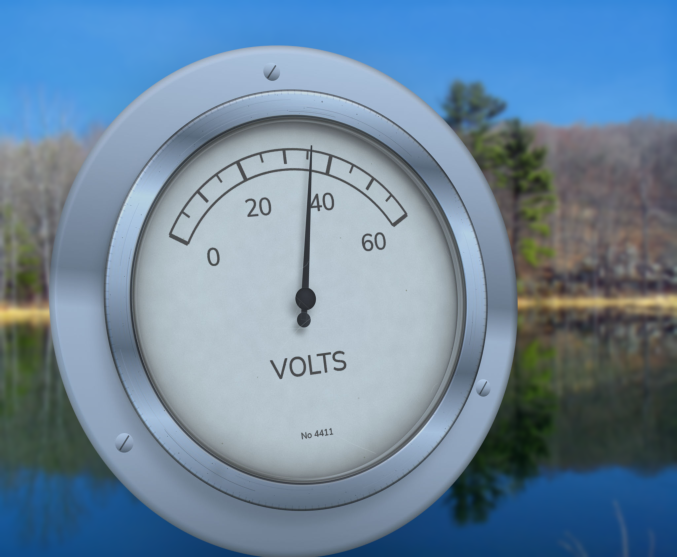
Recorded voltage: V 35
